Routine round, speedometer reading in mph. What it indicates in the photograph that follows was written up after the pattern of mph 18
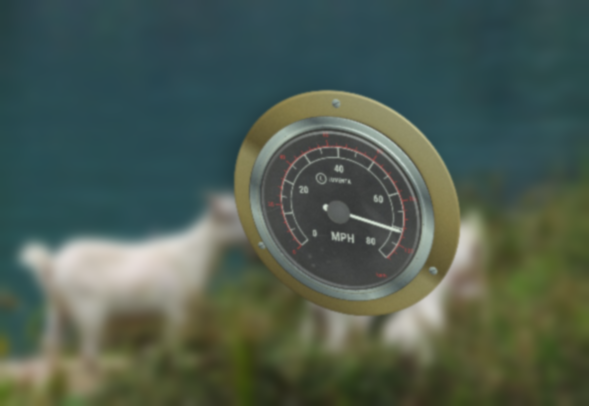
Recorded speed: mph 70
